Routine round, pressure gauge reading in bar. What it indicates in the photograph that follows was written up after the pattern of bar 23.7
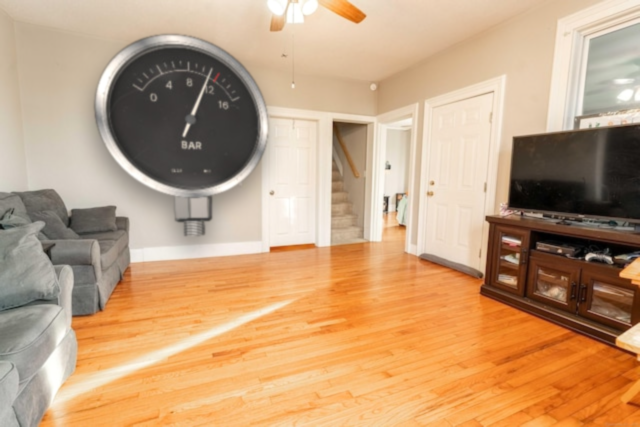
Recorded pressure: bar 11
